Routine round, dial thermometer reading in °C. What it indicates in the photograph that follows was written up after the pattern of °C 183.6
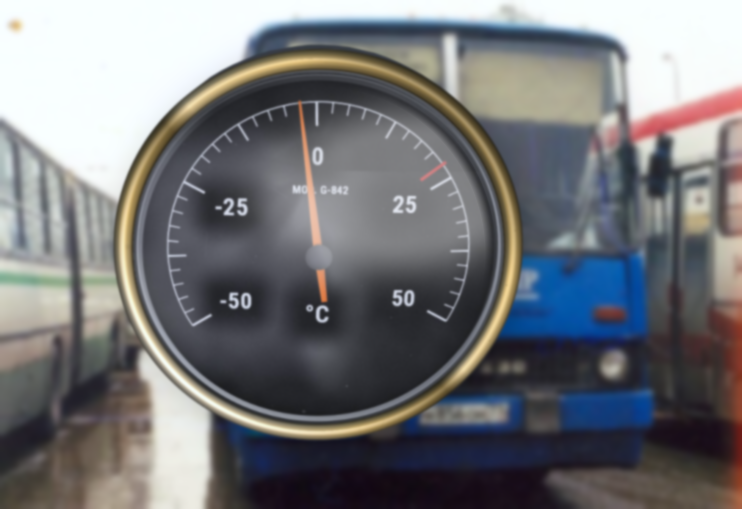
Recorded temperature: °C -2.5
